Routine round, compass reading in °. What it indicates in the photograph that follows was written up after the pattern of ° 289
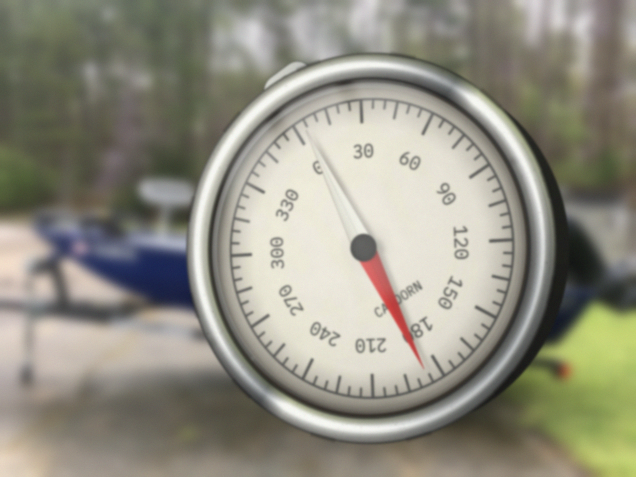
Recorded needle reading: ° 185
